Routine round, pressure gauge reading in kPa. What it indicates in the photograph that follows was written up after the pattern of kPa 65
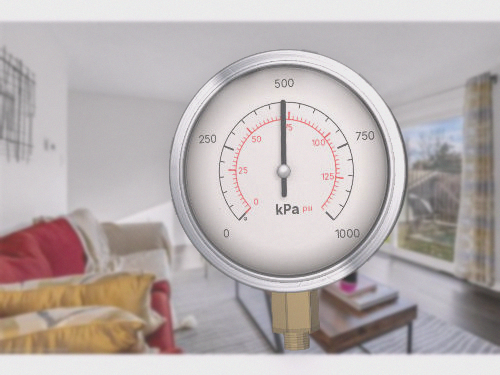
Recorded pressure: kPa 500
